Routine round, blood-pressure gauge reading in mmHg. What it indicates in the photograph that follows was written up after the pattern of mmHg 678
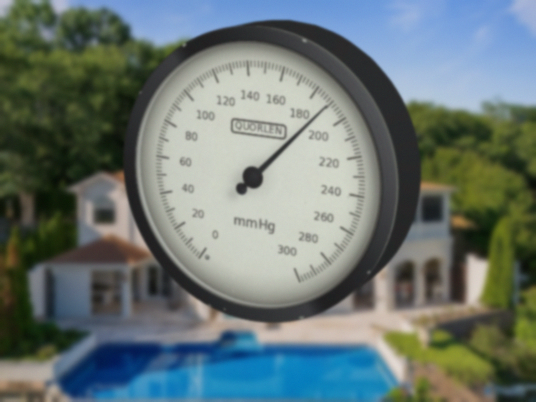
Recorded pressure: mmHg 190
